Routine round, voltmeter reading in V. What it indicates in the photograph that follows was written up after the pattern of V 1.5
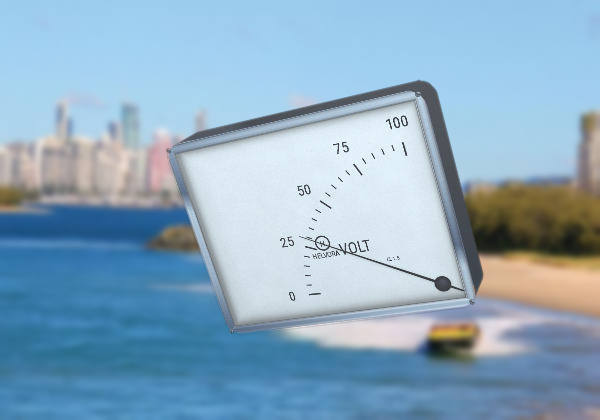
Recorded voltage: V 30
